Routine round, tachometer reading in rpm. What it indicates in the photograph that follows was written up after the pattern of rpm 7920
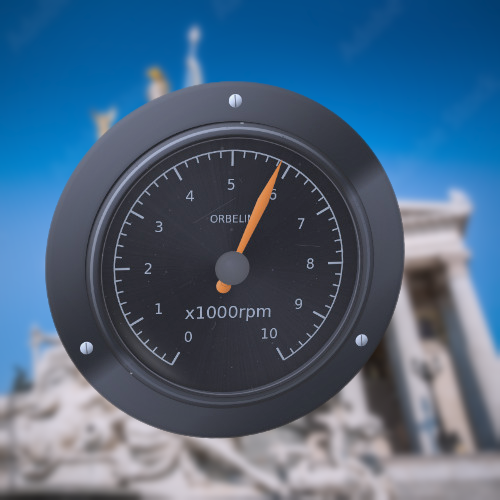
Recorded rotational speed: rpm 5800
